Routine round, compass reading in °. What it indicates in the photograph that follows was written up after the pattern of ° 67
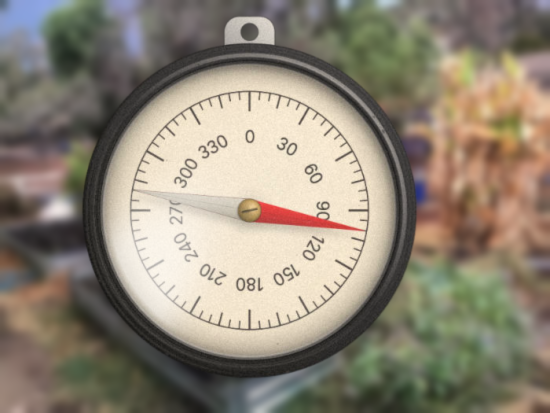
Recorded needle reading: ° 100
